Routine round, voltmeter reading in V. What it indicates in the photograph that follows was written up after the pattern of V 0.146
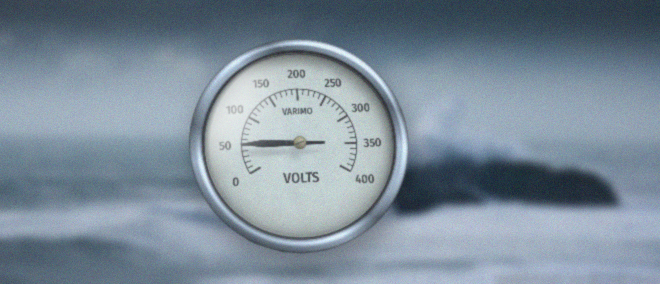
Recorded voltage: V 50
